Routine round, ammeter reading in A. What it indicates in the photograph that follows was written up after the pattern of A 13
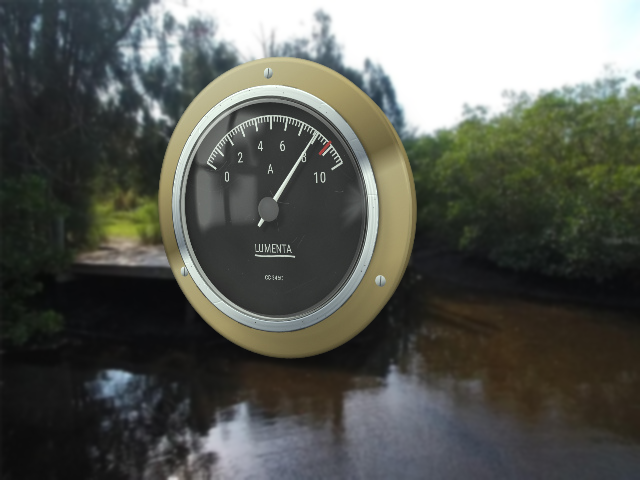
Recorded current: A 8
